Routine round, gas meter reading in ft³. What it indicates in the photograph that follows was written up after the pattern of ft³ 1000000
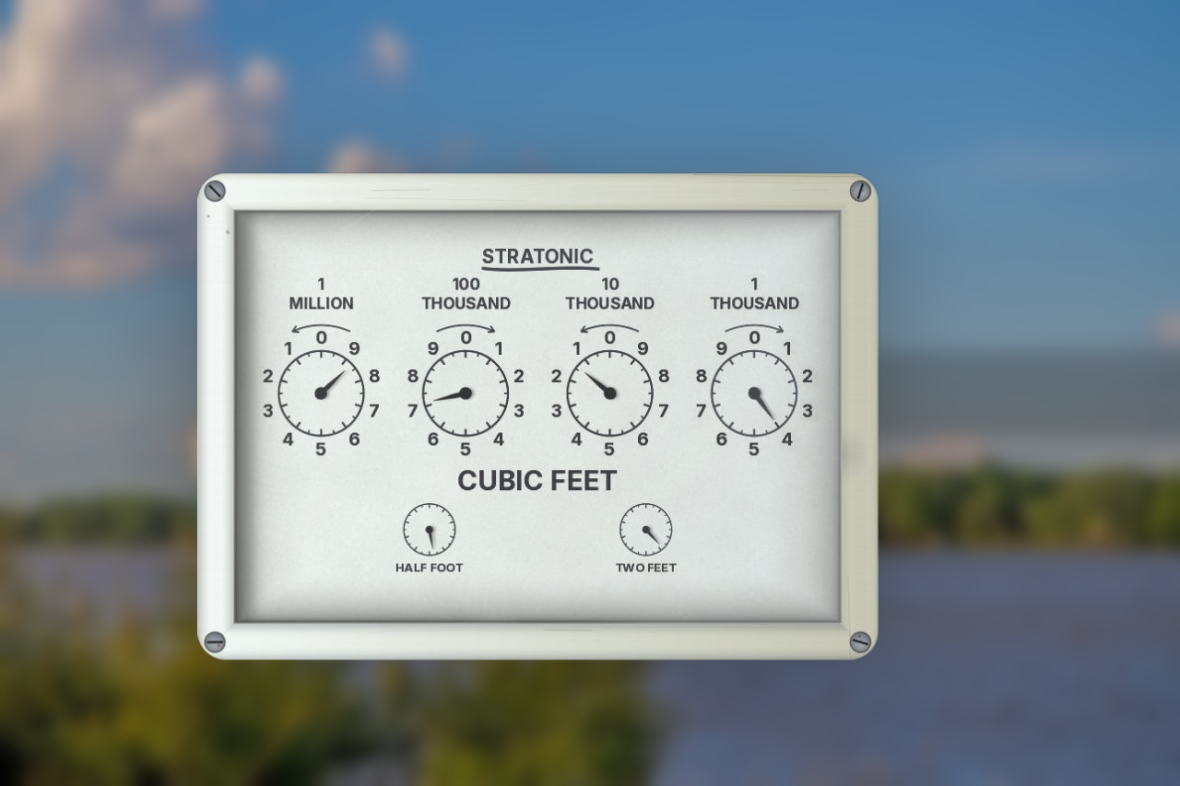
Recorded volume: ft³ 871400
